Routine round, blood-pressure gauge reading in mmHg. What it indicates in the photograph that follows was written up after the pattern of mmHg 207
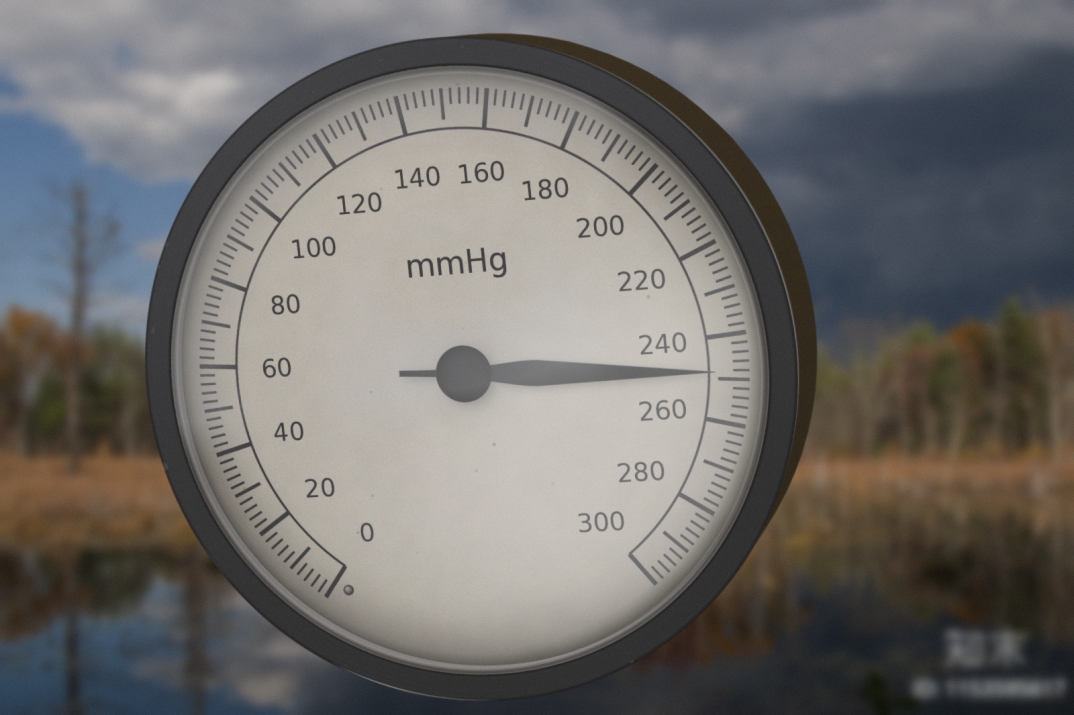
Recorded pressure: mmHg 248
